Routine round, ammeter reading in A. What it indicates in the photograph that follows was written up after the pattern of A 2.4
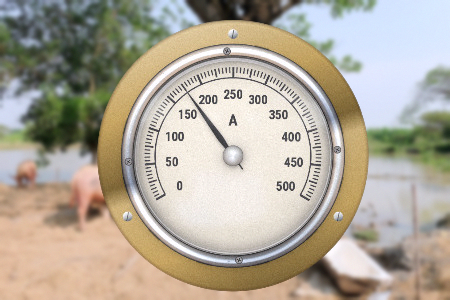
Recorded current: A 175
